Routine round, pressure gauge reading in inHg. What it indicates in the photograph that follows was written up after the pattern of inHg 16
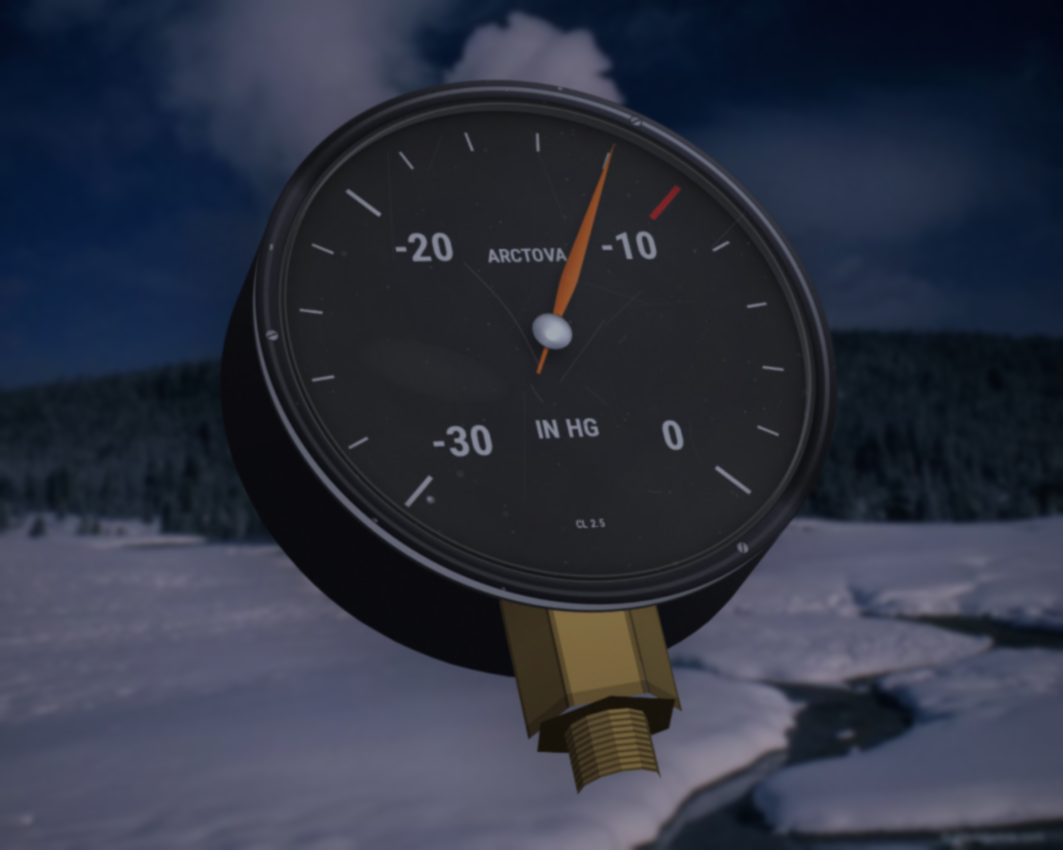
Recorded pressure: inHg -12
